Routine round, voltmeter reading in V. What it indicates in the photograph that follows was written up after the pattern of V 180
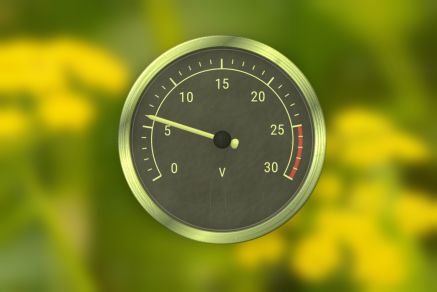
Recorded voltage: V 6
